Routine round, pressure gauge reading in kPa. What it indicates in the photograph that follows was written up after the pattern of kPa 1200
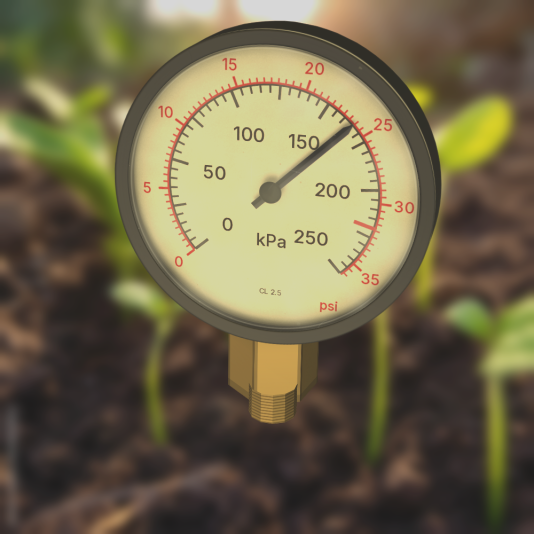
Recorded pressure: kPa 165
